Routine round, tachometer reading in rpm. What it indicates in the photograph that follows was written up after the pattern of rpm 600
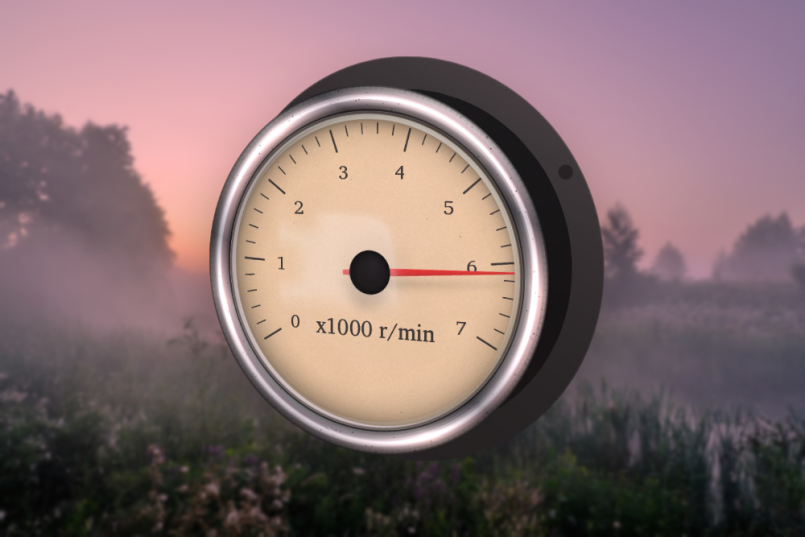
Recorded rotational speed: rpm 6100
